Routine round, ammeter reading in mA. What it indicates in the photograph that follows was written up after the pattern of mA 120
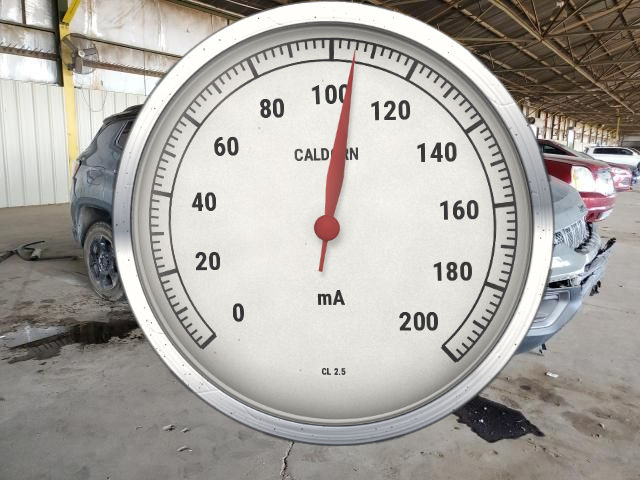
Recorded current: mA 106
